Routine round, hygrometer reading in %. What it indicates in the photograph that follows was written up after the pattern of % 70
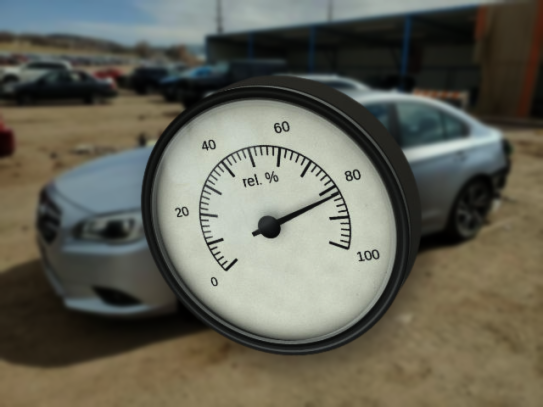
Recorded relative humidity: % 82
